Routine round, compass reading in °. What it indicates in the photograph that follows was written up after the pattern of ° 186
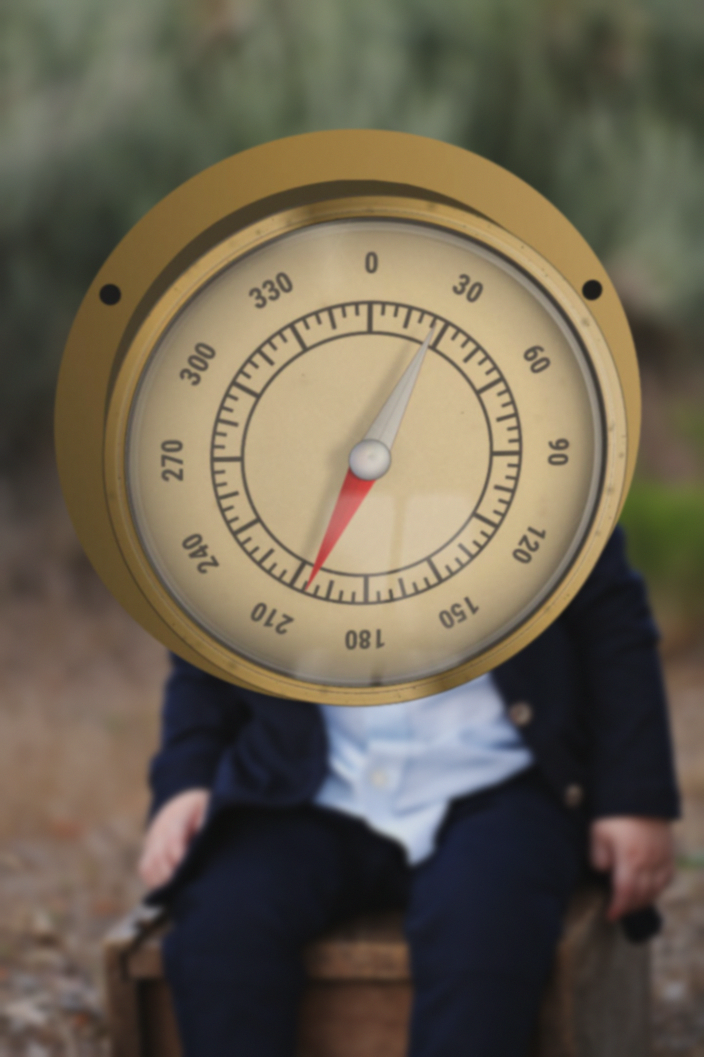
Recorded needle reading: ° 205
